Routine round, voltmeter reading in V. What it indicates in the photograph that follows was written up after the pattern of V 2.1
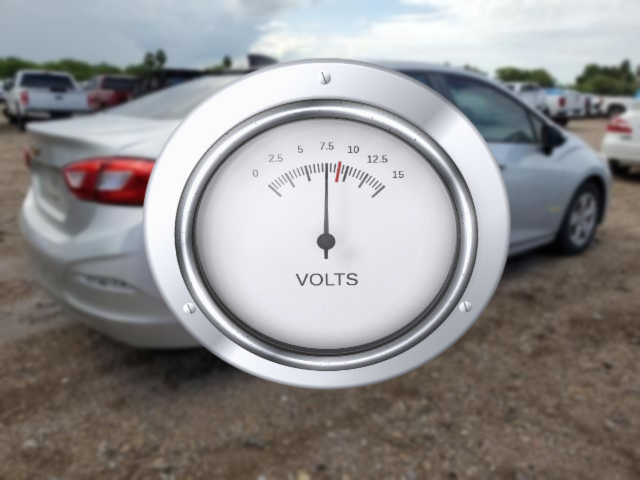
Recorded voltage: V 7.5
